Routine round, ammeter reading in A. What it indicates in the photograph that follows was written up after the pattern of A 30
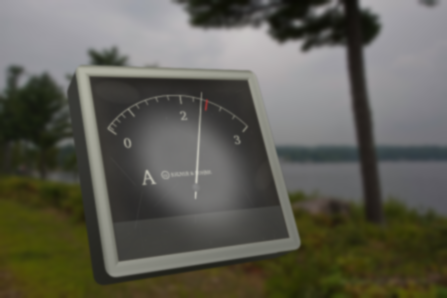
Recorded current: A 2.3
